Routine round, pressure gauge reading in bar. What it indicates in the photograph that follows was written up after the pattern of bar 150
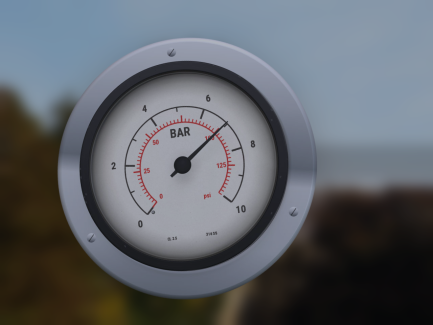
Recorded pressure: bar 7
